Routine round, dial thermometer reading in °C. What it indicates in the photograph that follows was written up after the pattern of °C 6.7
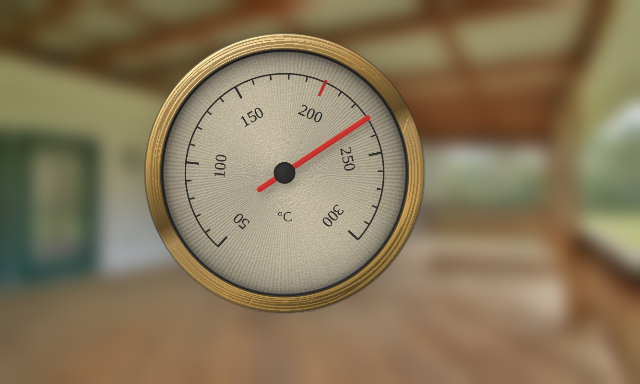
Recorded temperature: °C 230
